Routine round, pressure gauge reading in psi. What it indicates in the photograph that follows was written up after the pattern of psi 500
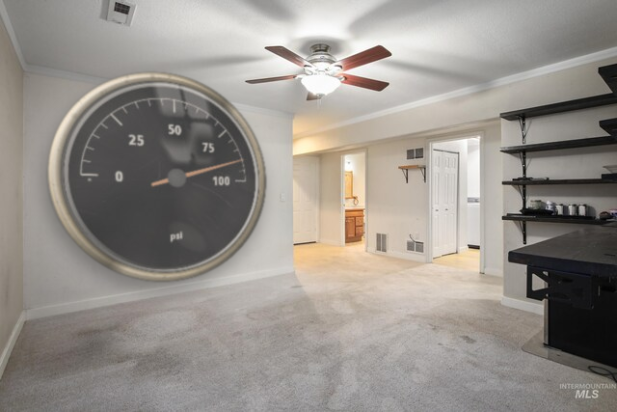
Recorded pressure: psi 90
